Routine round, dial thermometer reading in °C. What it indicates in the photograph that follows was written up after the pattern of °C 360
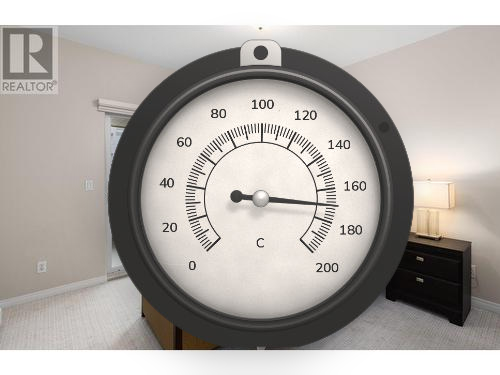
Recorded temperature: °C 170
